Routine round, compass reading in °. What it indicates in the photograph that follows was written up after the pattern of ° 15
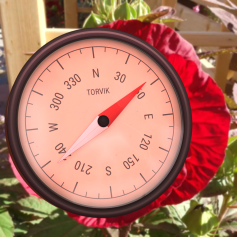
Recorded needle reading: ° 55
